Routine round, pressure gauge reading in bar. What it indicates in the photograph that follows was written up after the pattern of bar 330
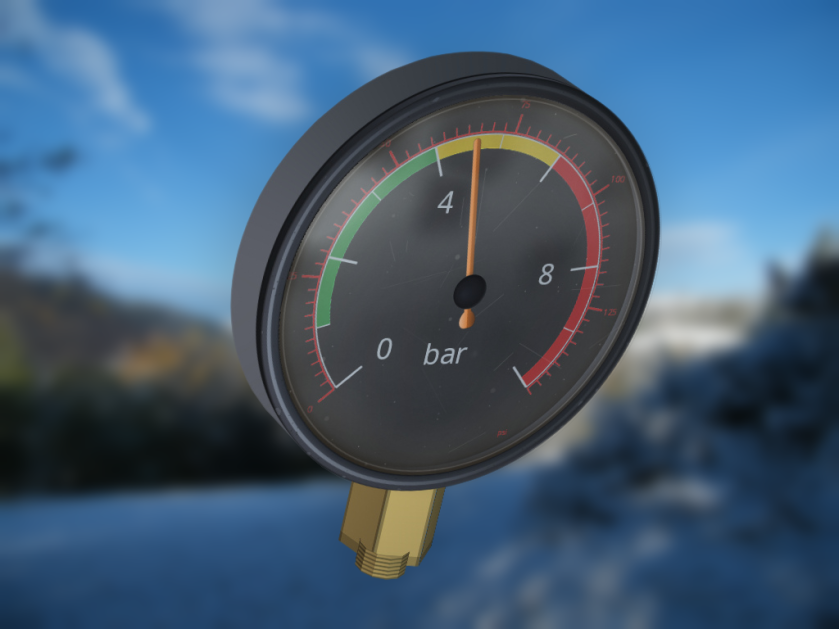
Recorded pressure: bar 4.5
